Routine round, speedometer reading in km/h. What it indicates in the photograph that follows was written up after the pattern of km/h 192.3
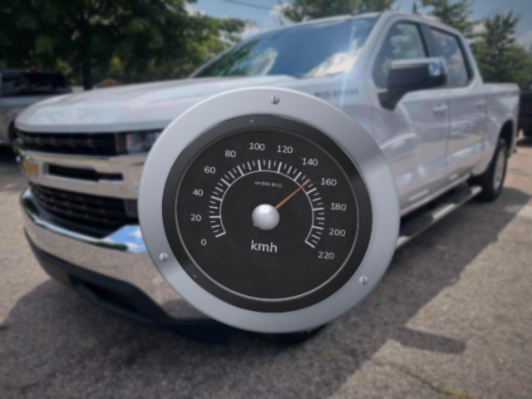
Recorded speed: km/h 150
